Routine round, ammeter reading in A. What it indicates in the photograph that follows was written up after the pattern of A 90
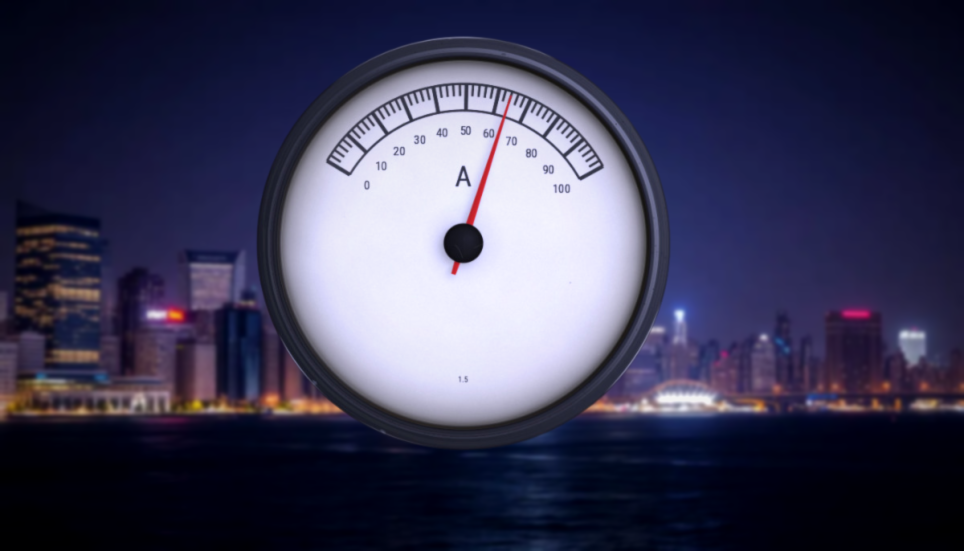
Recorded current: A 64
